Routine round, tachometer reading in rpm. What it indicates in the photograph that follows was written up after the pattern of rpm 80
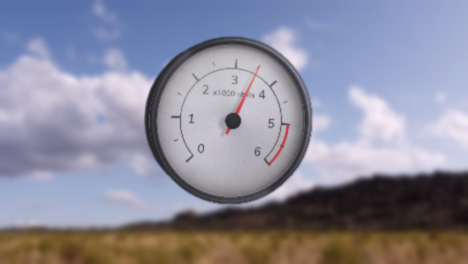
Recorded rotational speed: rpm 3500
